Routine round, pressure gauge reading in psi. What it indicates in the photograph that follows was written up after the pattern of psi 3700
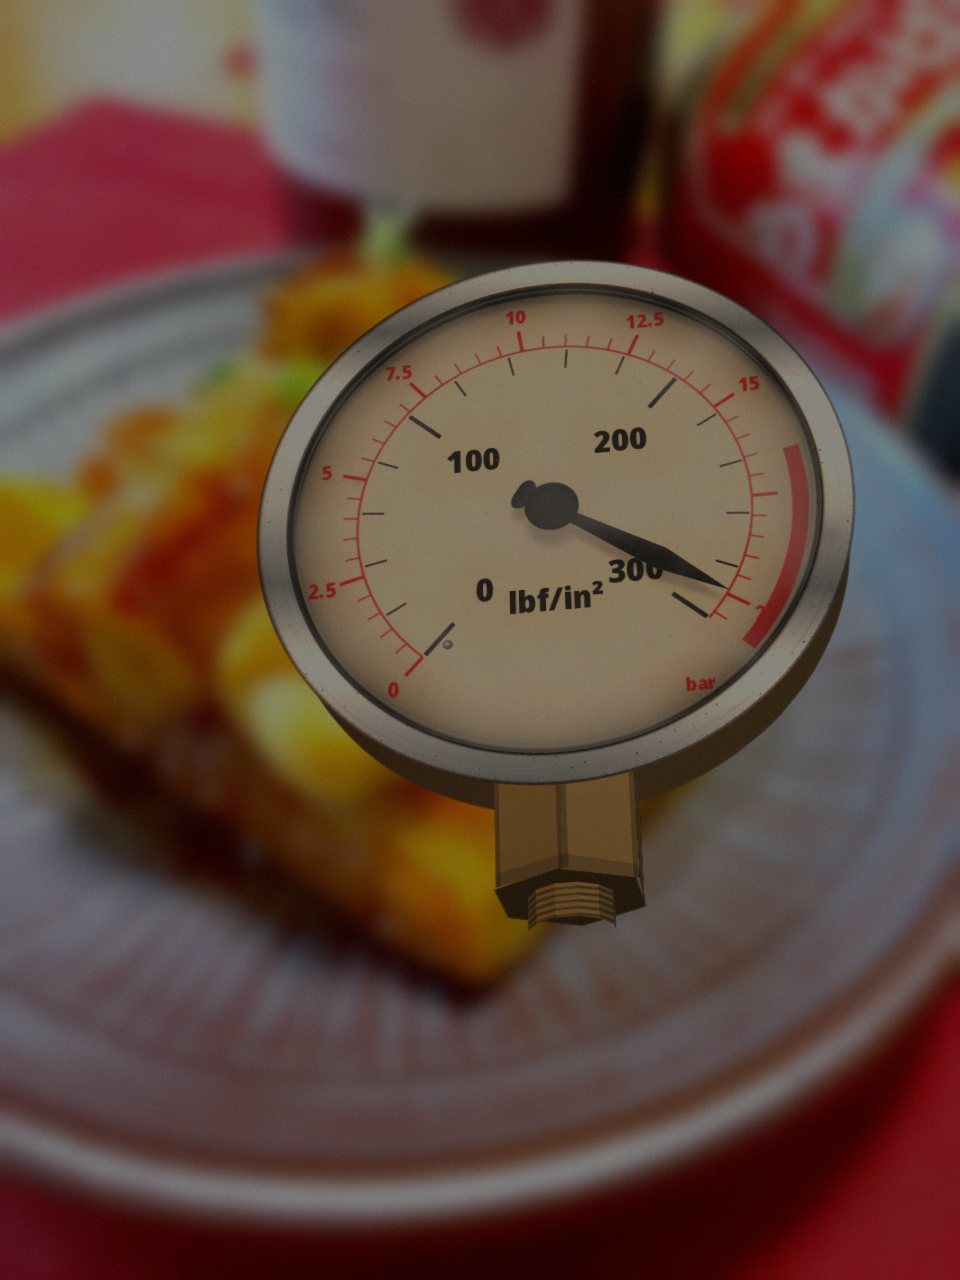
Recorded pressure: psi 290
